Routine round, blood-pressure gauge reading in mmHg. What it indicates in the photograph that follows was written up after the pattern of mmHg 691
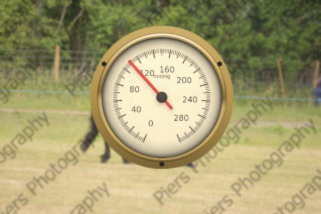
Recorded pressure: mmHg 110
